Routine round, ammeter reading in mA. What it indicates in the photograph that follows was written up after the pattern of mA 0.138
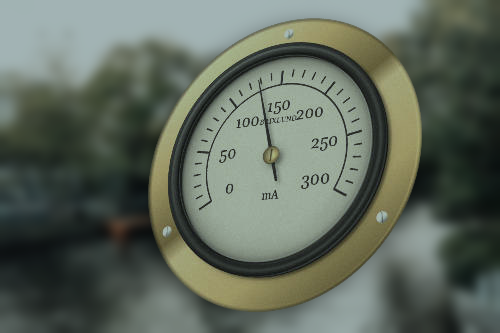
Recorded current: mA 130
